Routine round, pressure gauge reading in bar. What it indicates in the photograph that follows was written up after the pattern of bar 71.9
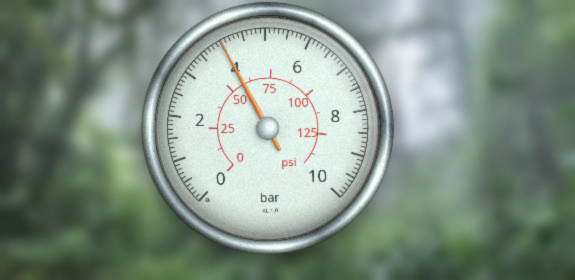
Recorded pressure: bar 4
